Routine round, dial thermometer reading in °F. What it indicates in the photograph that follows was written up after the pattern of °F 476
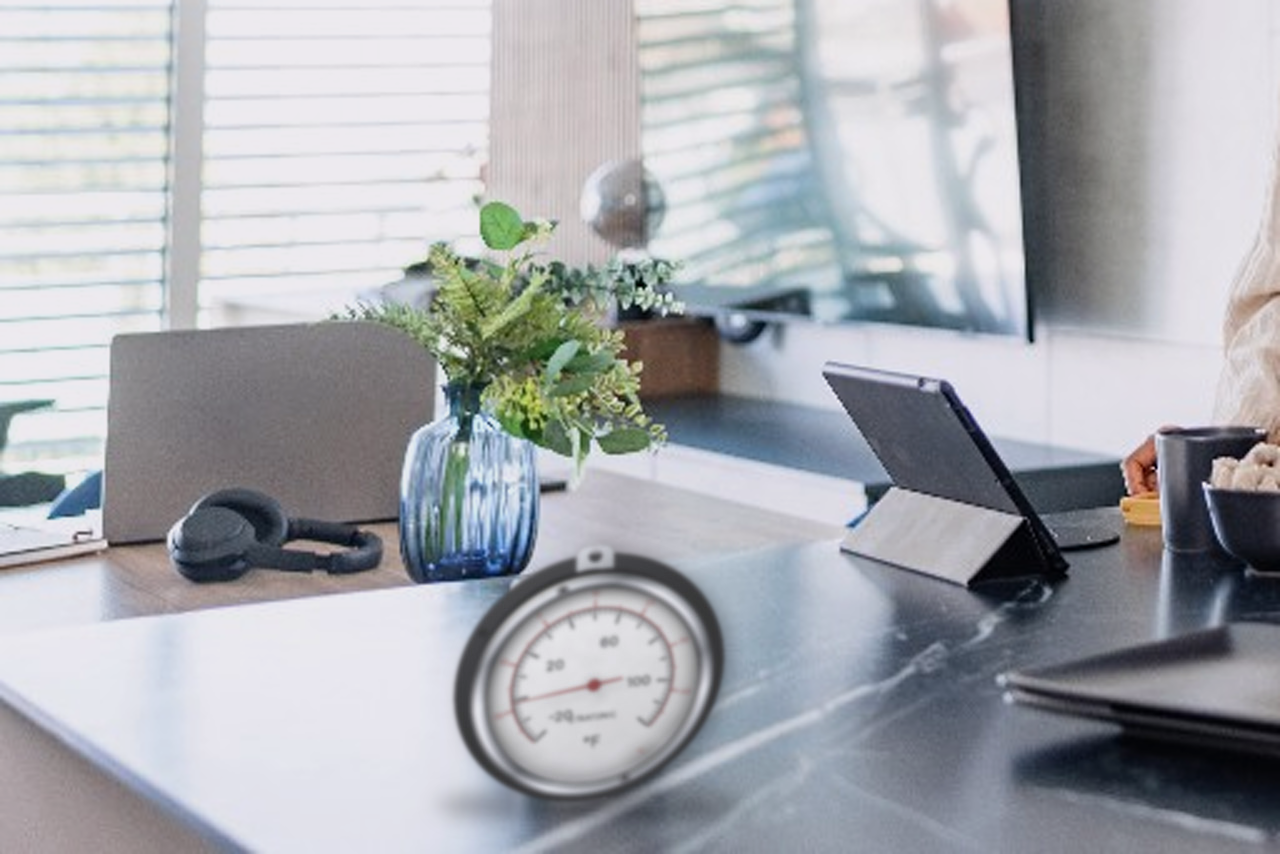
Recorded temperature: °F 0
